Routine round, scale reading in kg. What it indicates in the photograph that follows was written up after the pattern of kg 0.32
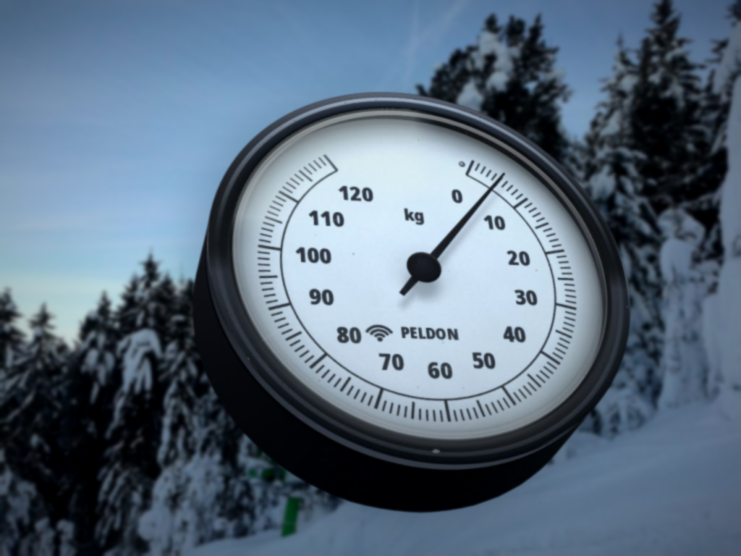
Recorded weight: kg 5
